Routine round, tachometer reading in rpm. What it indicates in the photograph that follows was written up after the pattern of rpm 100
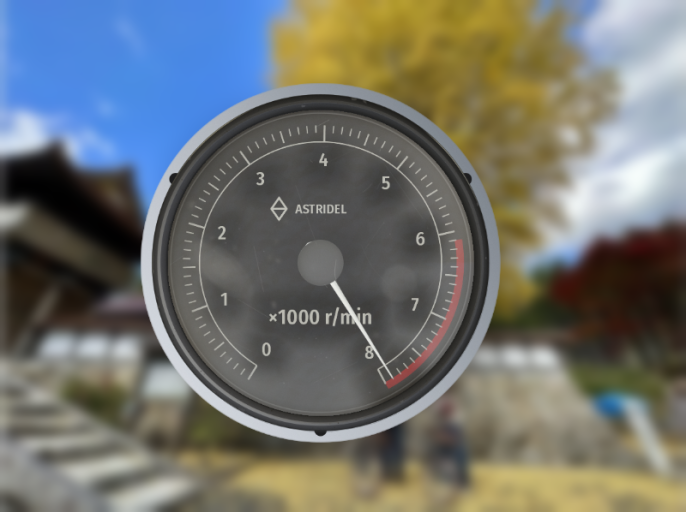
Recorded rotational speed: rpm 7900
